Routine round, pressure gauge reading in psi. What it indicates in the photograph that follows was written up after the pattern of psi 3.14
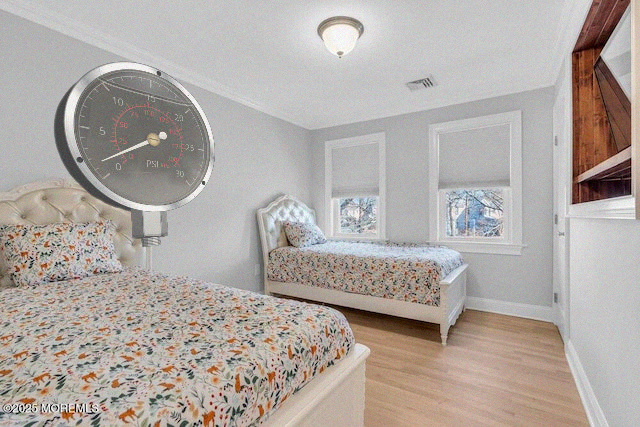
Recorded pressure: psi 1.5
